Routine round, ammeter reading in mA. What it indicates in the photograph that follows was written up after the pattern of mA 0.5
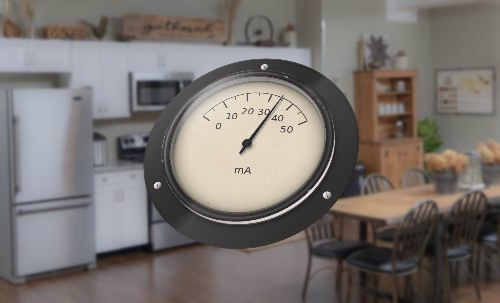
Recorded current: mA 35
